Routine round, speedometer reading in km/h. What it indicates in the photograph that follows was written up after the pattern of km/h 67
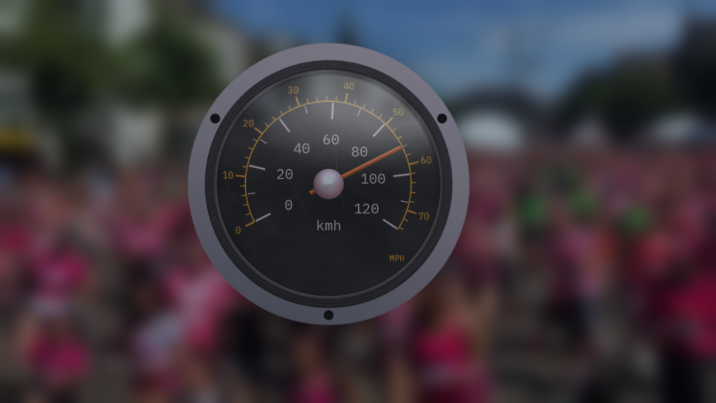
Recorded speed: km/h 90
